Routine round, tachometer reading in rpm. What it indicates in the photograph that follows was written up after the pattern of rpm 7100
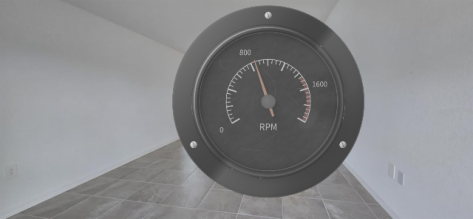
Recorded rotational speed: rpm 850
